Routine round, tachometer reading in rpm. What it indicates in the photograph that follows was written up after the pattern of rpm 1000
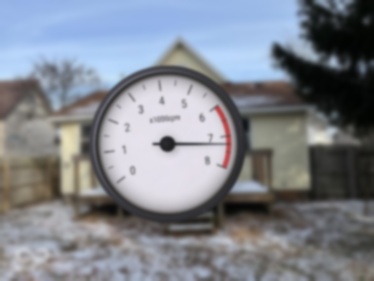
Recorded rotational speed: rpm 7250
